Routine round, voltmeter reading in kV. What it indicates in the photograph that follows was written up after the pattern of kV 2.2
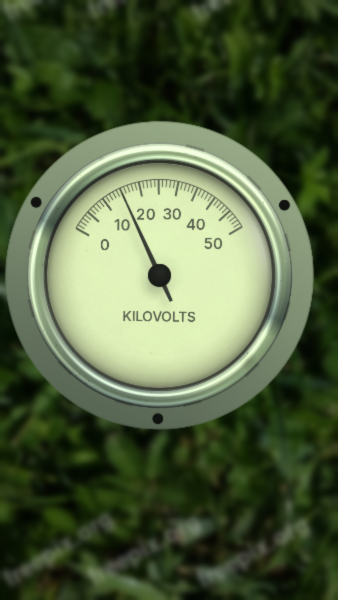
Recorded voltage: kV 15
